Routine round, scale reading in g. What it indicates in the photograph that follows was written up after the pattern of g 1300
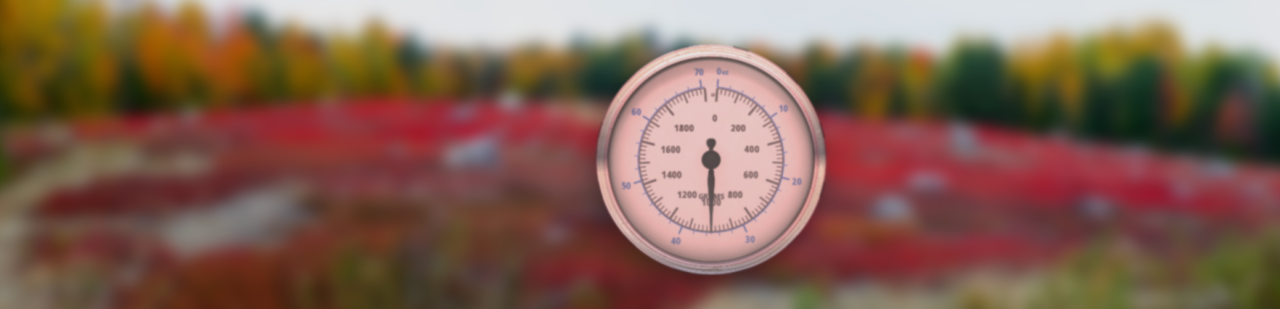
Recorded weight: g 1000
